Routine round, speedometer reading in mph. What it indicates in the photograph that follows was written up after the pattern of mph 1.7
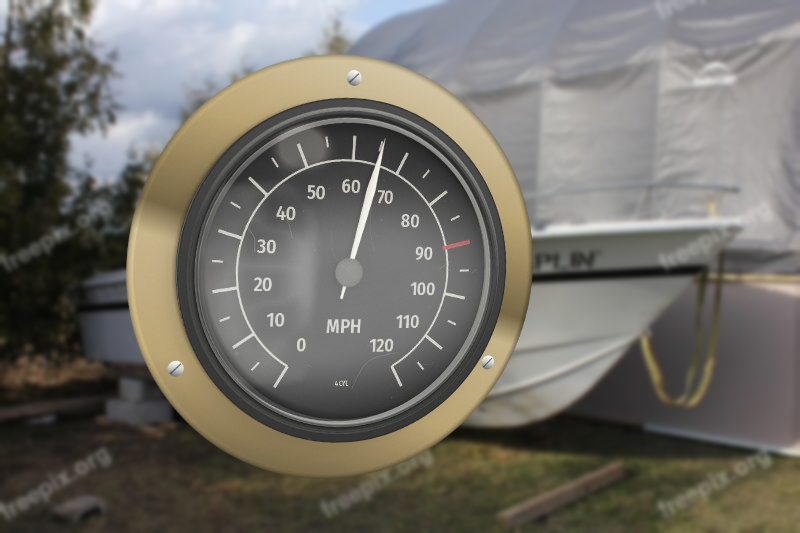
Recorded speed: mph 65
